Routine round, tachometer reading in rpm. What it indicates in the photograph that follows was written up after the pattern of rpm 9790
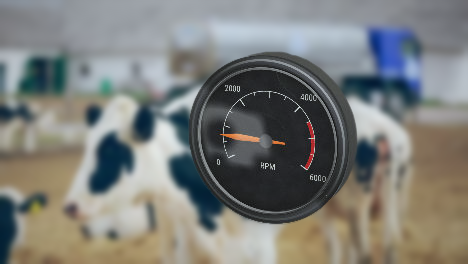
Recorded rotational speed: rpm 750
